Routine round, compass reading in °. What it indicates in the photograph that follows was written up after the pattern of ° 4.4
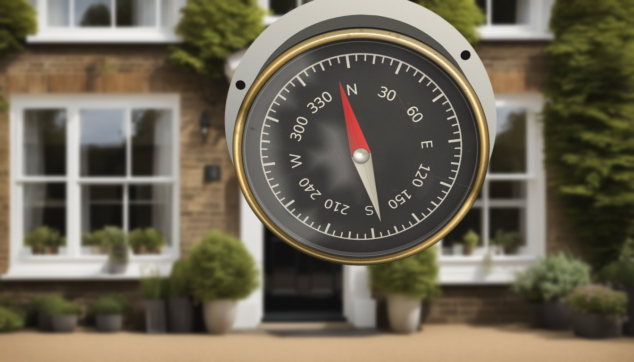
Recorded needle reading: ° 352.5
